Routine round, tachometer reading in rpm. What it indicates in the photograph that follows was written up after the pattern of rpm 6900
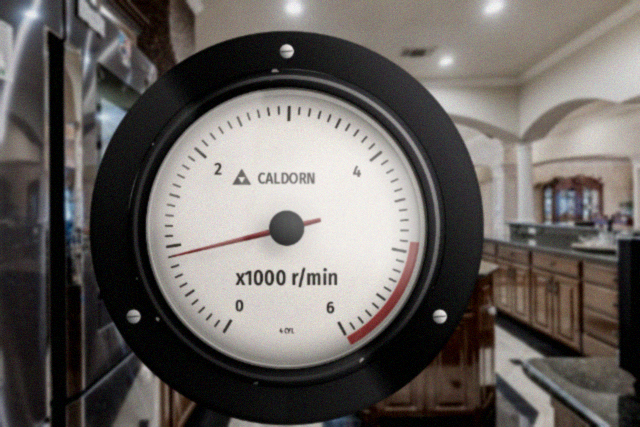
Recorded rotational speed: rpm 900
